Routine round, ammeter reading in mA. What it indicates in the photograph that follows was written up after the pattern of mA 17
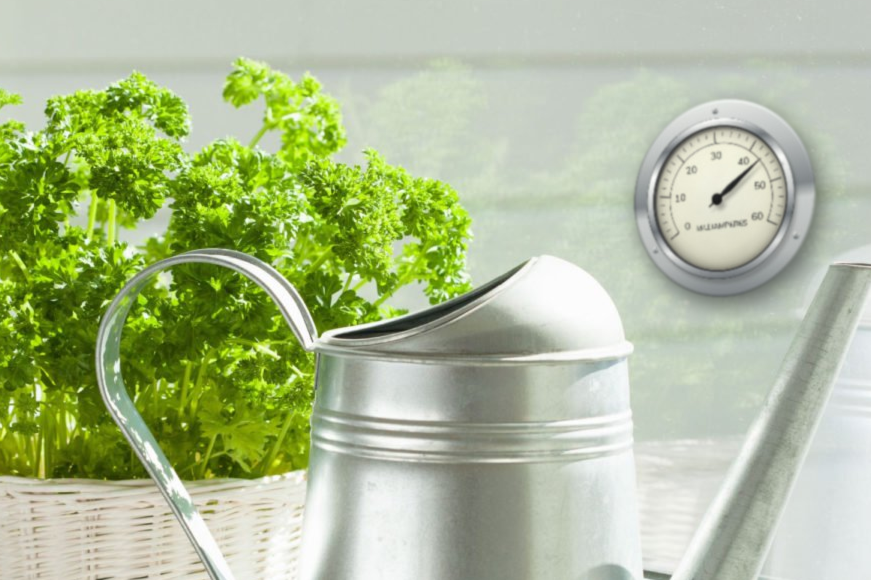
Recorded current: mA 44
